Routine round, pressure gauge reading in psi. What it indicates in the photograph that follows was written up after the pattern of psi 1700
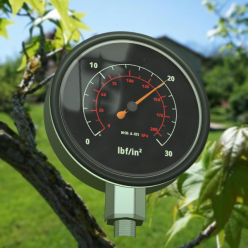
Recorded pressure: psi 20
